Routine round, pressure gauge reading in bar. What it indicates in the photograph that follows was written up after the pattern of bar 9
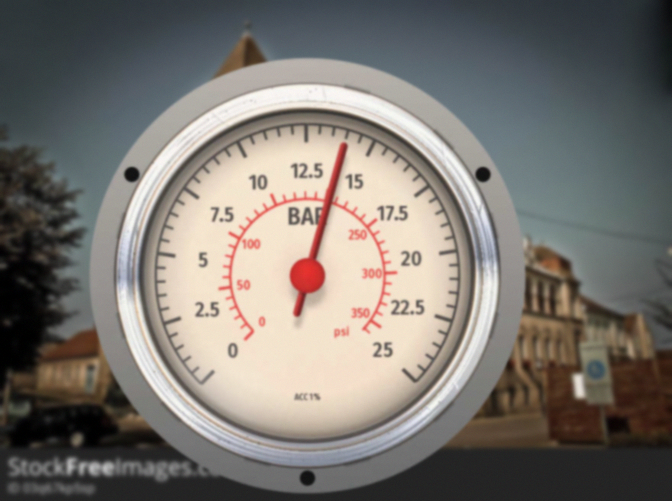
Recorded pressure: bar 14
